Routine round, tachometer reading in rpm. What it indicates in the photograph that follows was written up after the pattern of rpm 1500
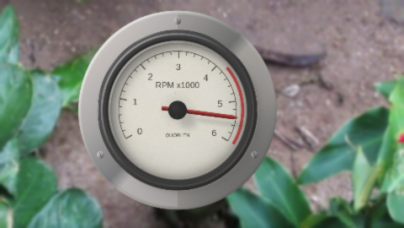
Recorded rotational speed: rpm 5400
